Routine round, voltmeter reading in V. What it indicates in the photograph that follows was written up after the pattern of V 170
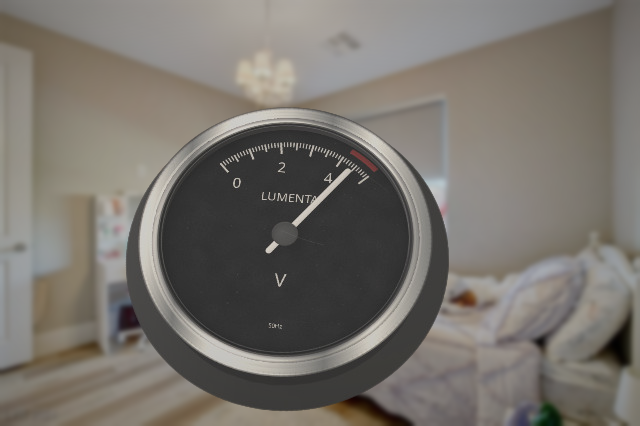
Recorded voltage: V 4.5
